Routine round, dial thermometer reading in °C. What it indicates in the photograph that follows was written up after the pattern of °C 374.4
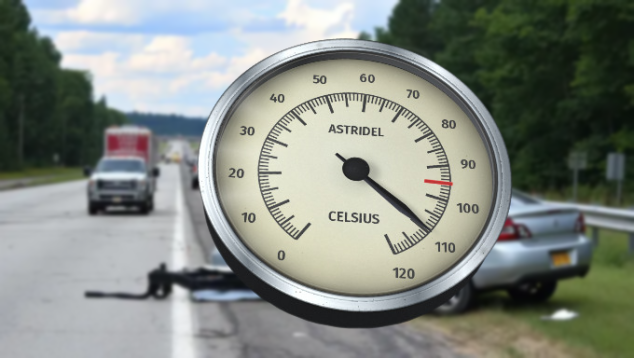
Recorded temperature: °C 110
